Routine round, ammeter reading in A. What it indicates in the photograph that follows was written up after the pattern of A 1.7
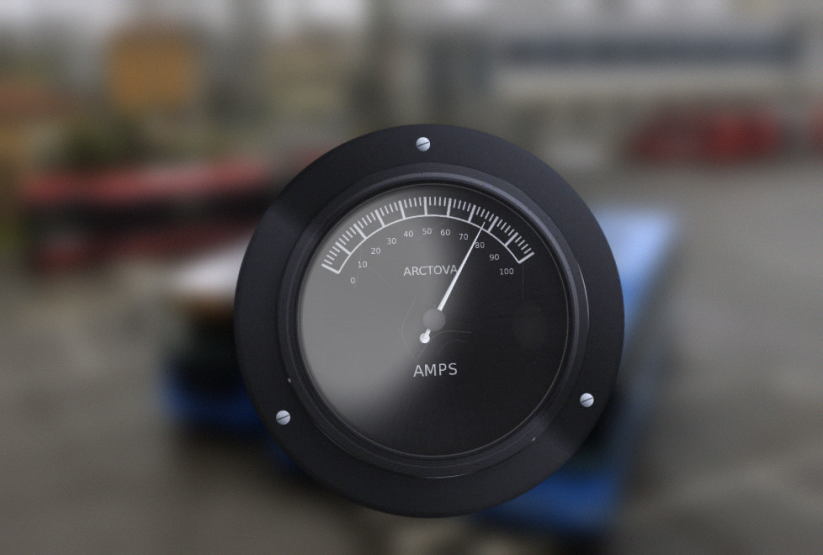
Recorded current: A 76
